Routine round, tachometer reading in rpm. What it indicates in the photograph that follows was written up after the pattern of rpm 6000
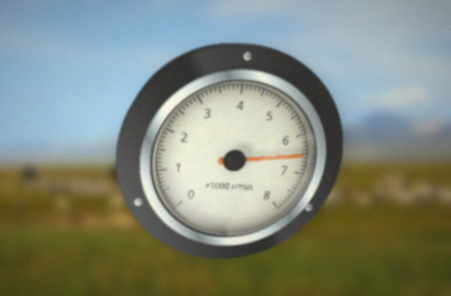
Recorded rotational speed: rpm 6500
